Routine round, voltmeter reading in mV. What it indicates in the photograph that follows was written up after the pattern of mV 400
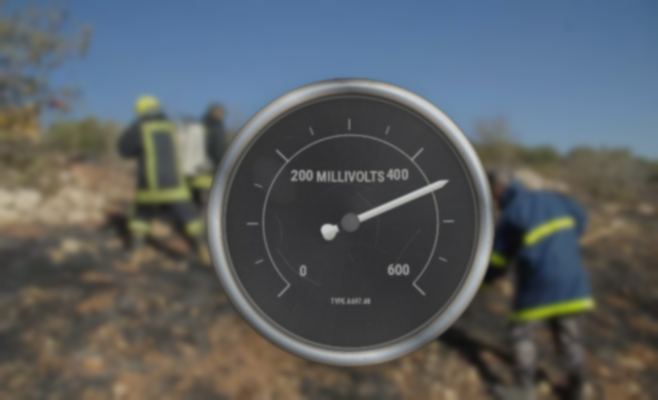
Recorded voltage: mV 450
